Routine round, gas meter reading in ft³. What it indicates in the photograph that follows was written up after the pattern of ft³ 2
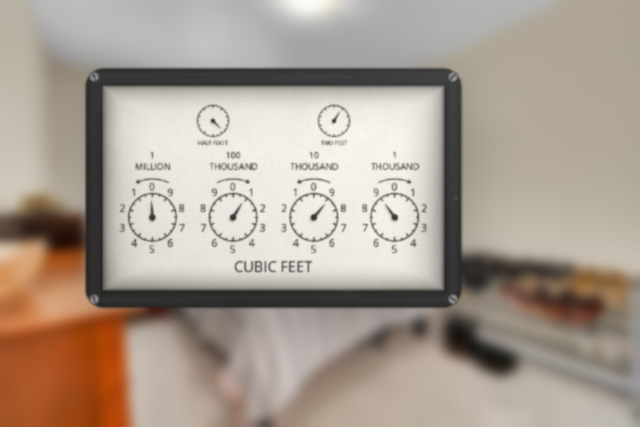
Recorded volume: ft³ 8900
